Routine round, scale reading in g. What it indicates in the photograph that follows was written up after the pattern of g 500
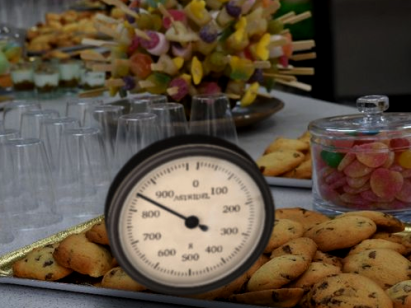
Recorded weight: g 850
